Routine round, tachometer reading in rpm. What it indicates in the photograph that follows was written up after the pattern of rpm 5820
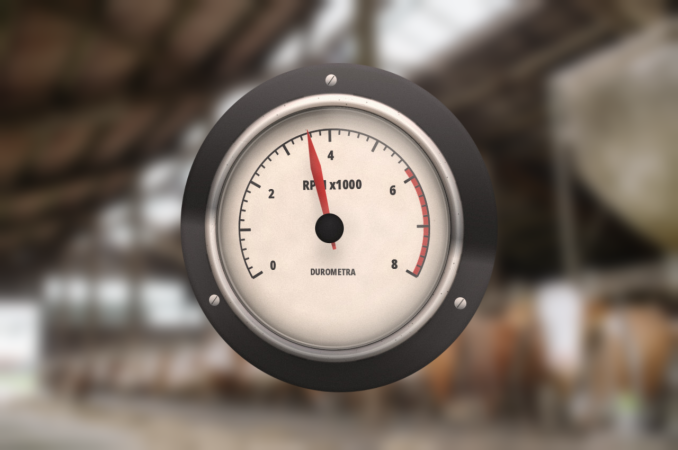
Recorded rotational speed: rpm 3600
